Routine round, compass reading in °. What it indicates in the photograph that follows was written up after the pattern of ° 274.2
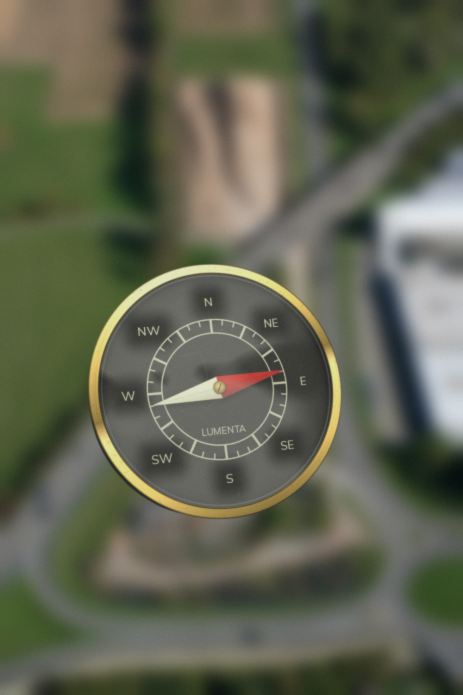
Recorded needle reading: ° 80
